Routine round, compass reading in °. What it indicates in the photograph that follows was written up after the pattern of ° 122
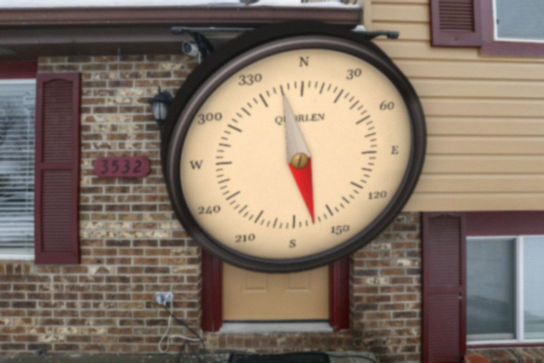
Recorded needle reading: ° 165
